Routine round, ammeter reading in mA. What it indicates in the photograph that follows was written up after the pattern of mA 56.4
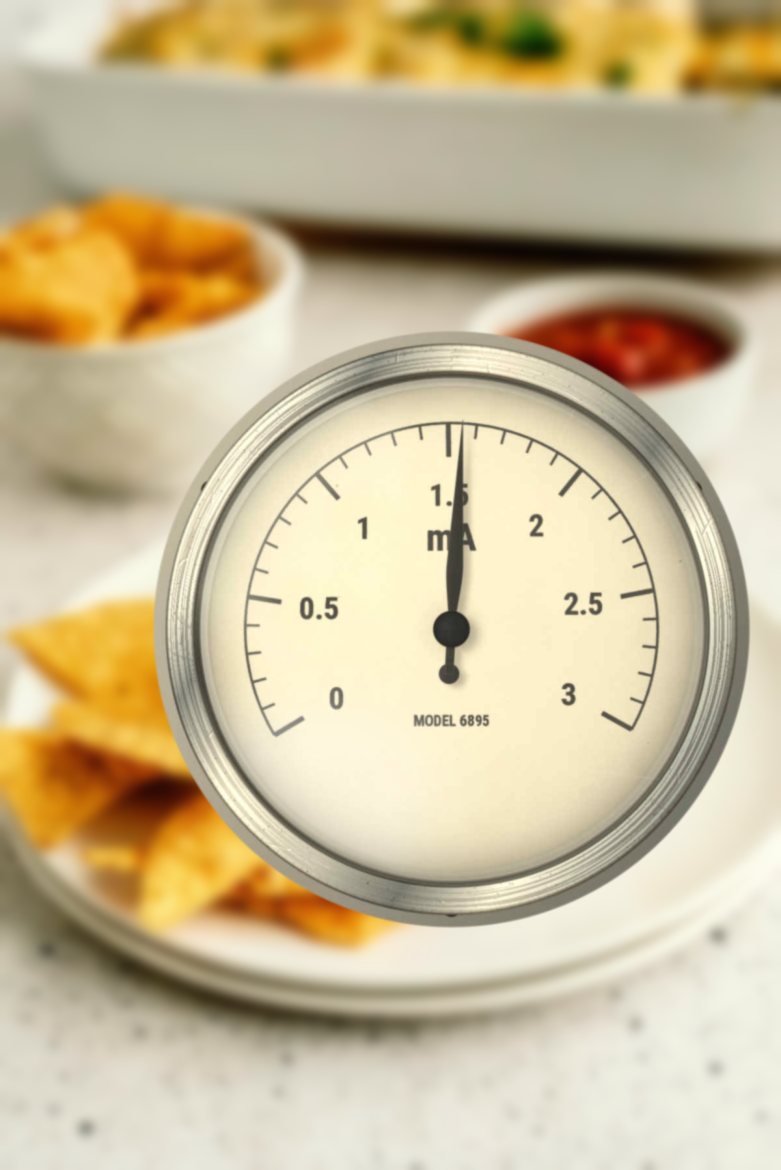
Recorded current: mA 1.55
